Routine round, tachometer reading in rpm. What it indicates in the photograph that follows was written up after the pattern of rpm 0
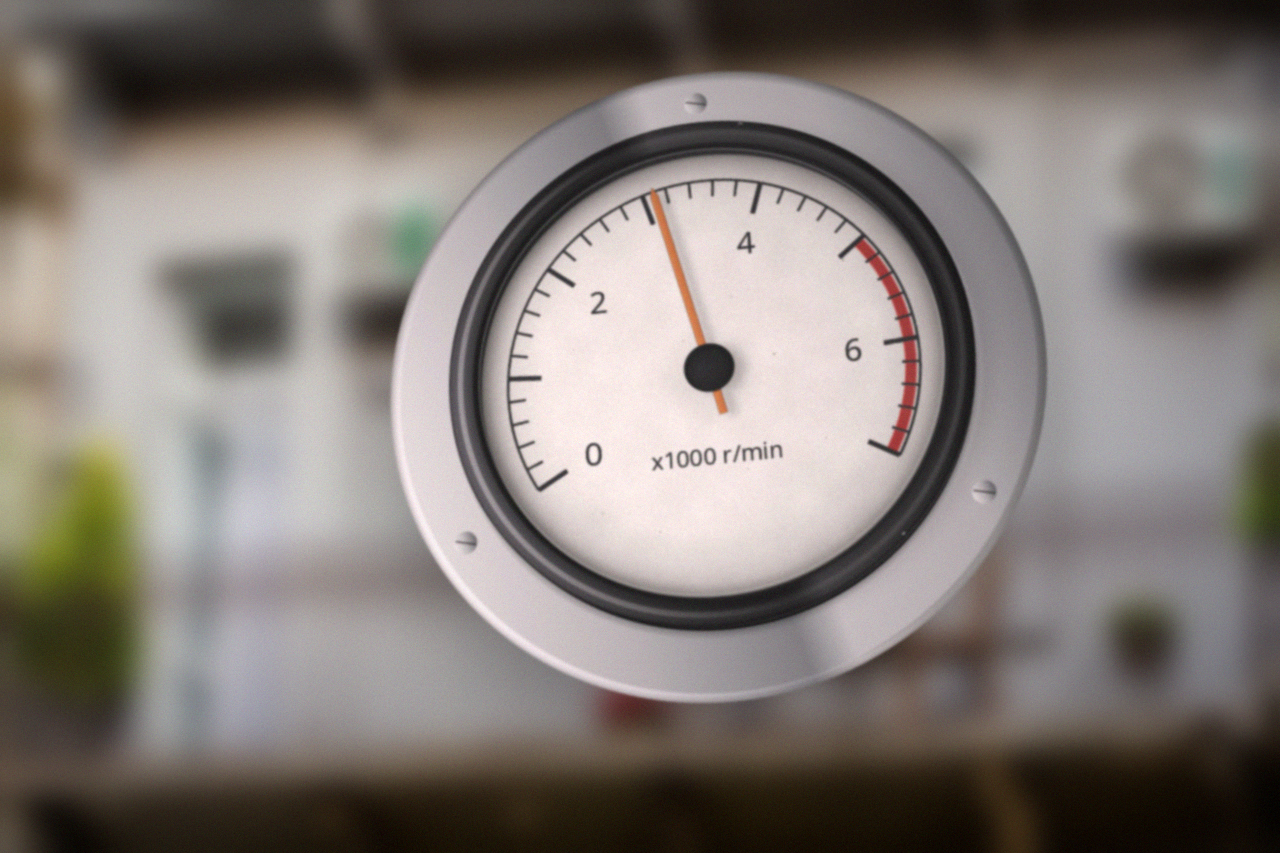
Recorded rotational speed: rpm 3100
